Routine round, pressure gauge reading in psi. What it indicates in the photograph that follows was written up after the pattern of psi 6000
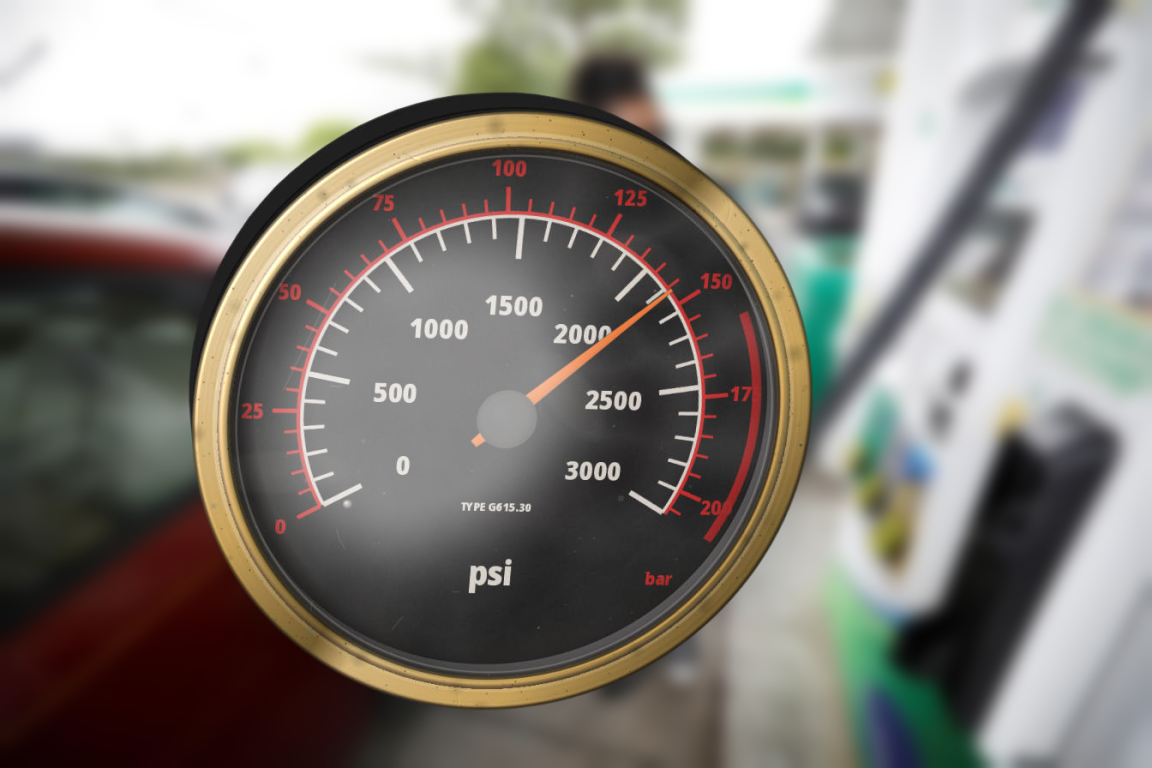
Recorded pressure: psi 2100
